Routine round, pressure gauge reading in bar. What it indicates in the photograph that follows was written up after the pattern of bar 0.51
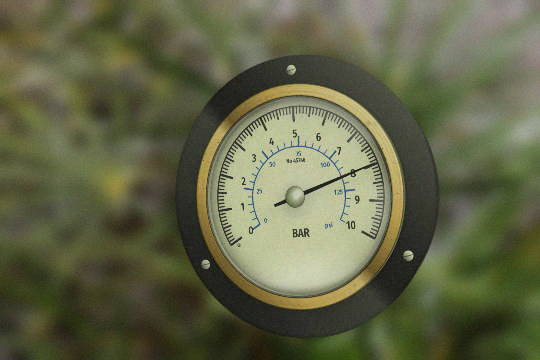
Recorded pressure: bar 8
